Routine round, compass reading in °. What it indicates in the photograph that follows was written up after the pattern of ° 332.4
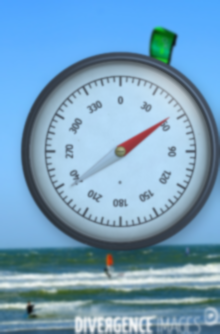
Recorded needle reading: ° 55
